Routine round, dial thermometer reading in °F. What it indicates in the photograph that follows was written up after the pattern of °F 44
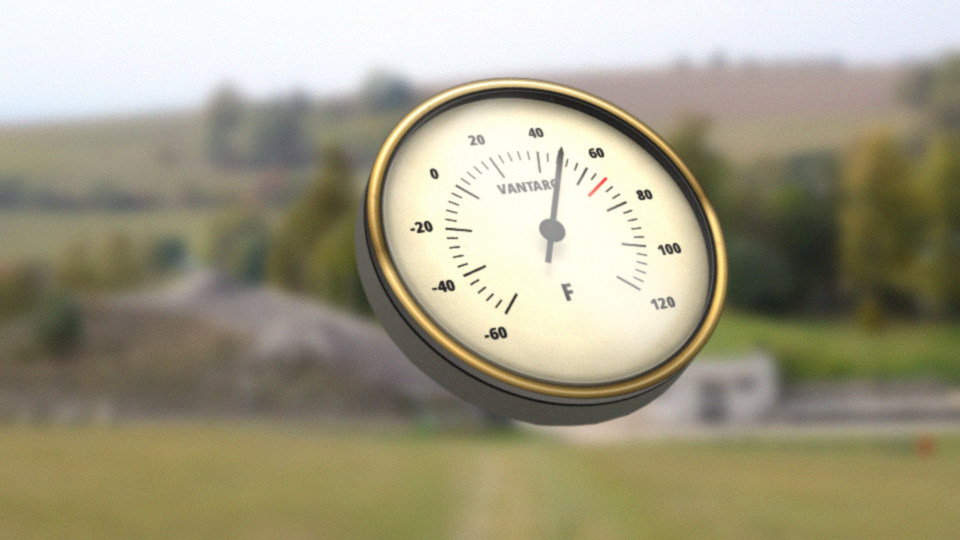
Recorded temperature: °F 48
